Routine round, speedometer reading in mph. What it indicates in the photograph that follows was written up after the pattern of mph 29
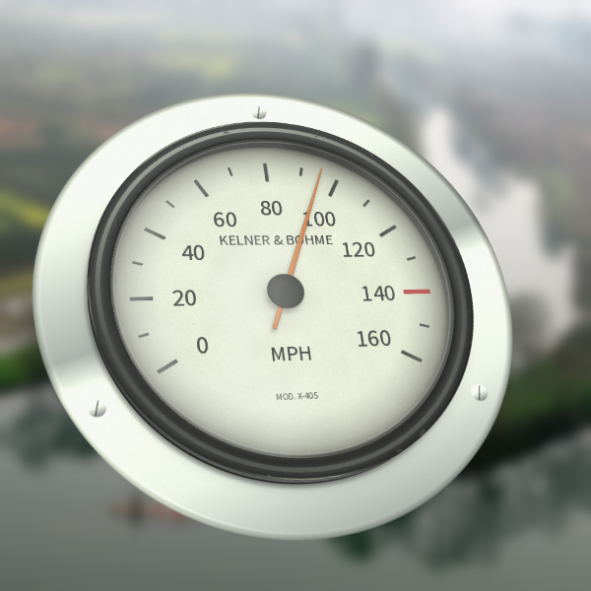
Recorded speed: mph 95
